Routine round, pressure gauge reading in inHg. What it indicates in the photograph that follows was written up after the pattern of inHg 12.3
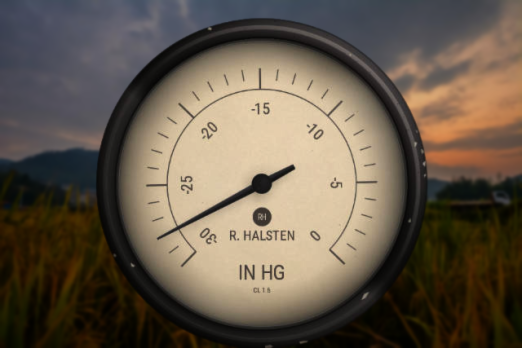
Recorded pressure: inHg -28
